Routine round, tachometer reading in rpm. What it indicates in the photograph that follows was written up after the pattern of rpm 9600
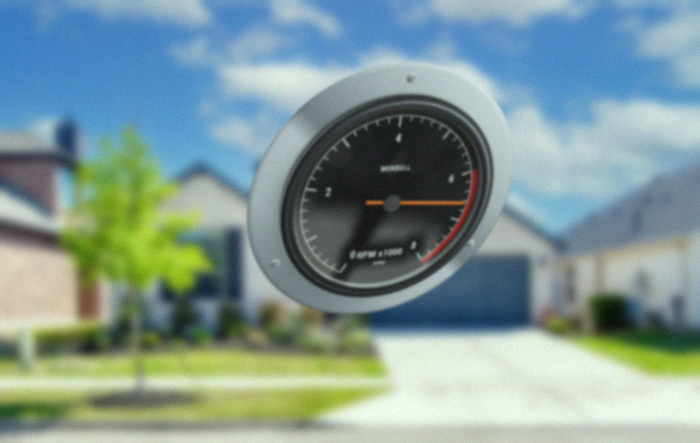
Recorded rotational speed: rpm 6600
